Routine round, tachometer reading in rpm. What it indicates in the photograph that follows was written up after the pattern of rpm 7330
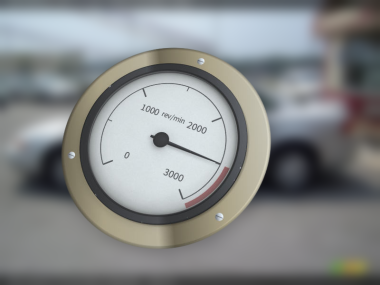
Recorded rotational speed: rpm 2500
